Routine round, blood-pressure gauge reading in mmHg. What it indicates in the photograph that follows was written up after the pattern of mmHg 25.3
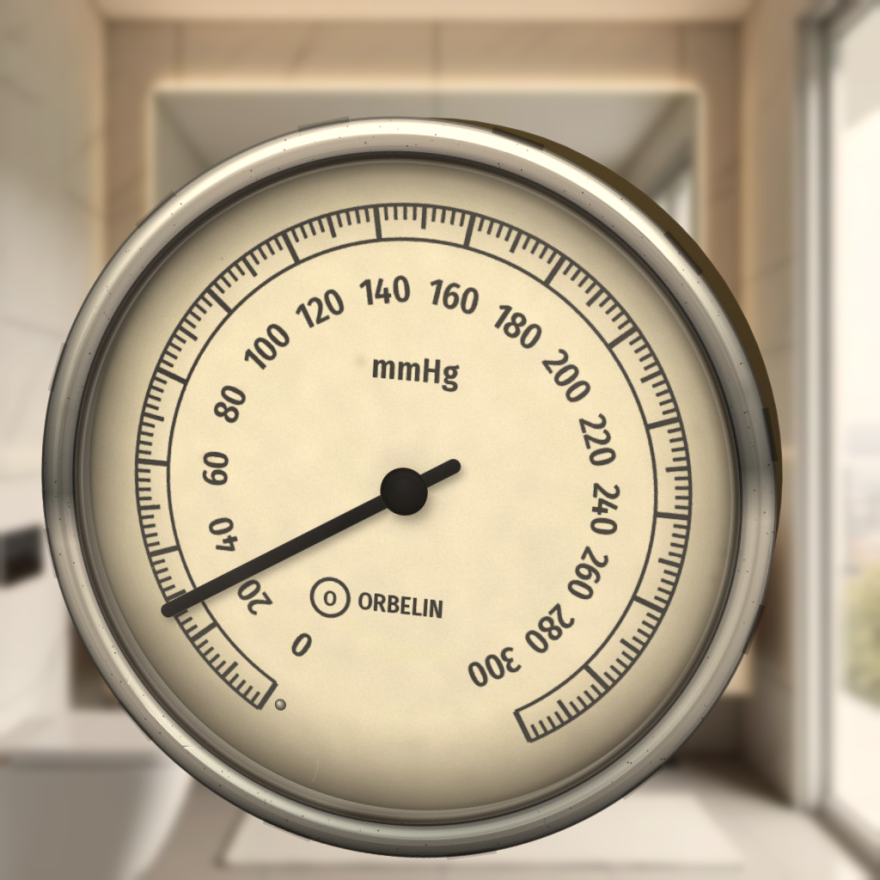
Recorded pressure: mmHg 28
